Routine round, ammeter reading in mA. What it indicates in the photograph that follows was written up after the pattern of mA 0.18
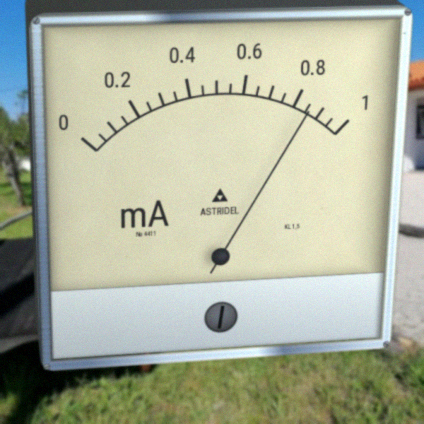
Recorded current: mA 0.85
